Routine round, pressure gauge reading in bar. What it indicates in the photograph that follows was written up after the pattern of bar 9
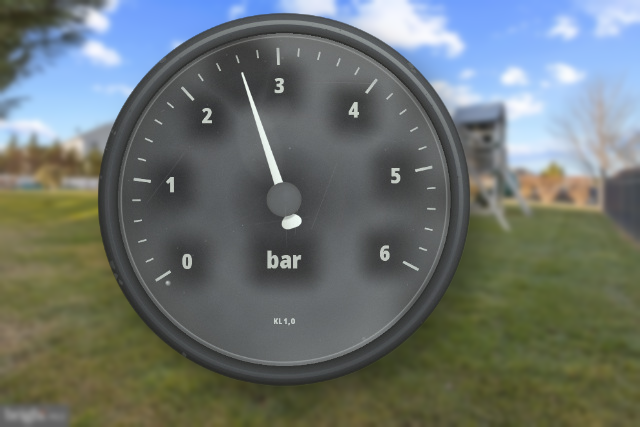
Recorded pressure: bar 2.6
